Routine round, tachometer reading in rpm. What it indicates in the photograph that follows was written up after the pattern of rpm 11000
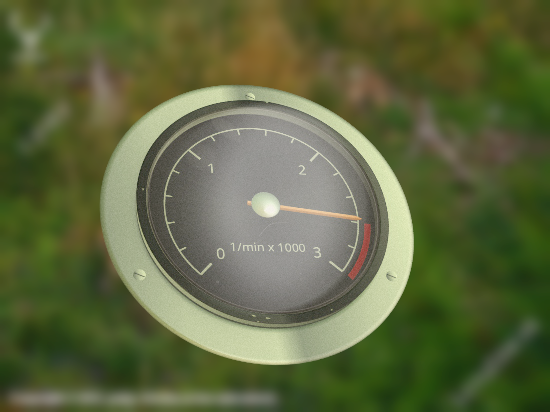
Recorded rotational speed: rpm 2600
